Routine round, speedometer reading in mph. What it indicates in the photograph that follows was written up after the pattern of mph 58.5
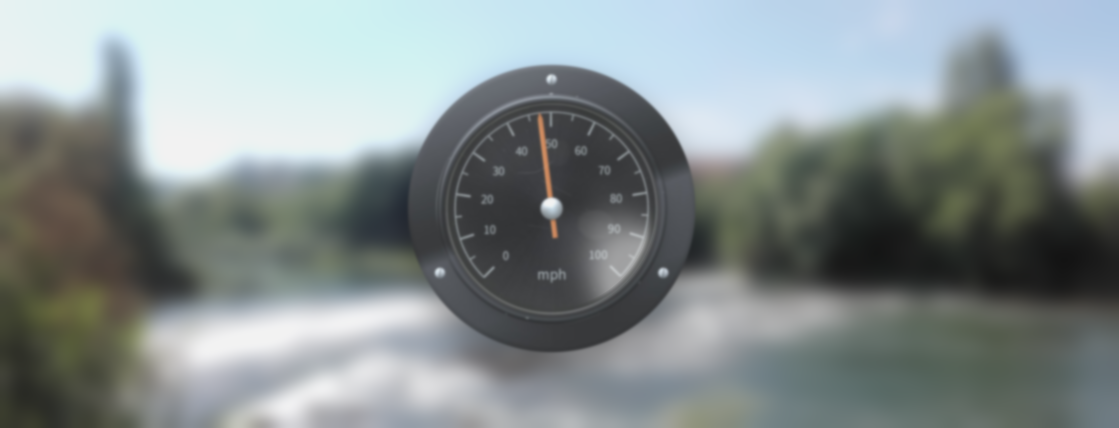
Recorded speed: mph 47.5
